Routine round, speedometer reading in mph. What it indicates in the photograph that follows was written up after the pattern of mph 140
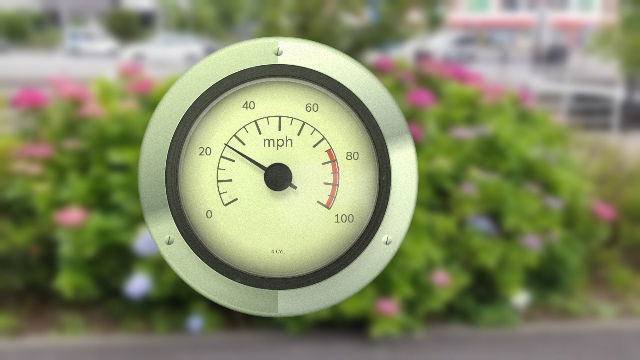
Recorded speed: mph 25
